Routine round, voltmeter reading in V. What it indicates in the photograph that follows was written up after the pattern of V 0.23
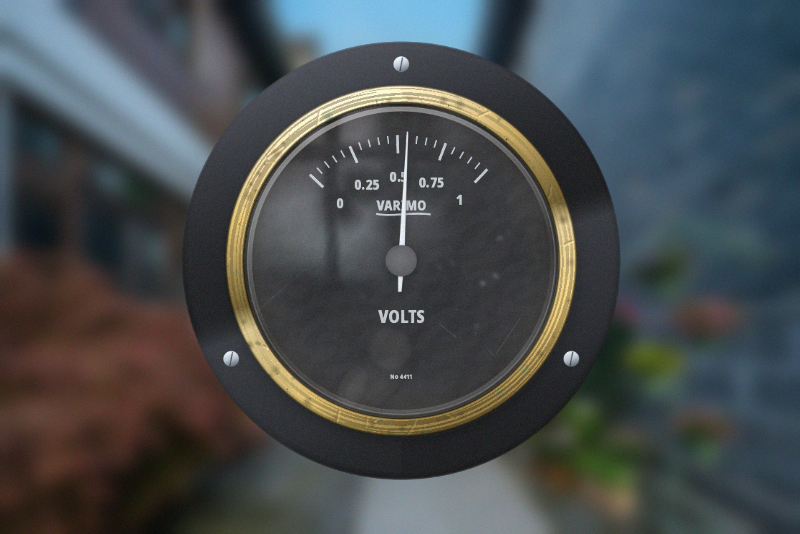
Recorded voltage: V 0.55
